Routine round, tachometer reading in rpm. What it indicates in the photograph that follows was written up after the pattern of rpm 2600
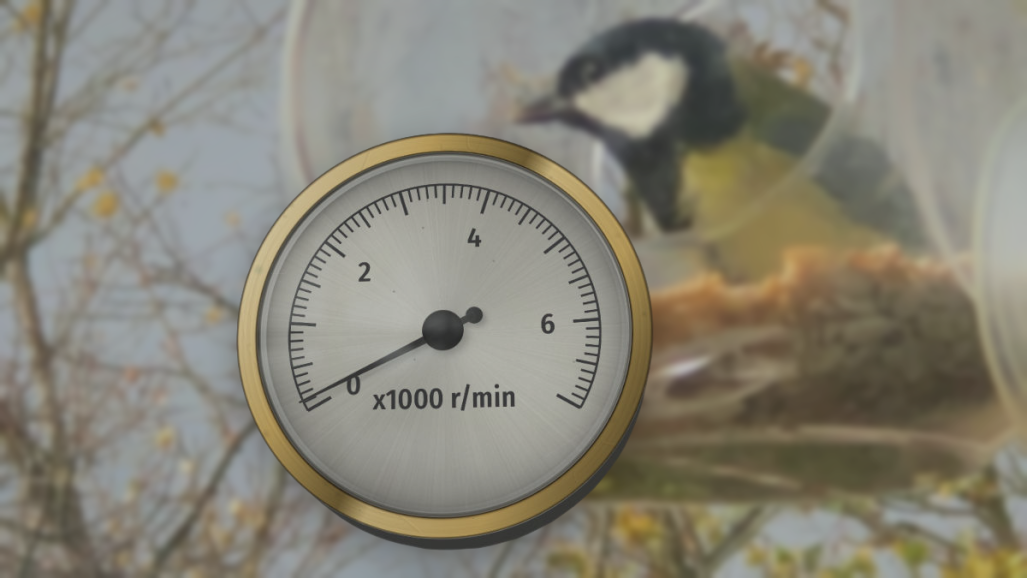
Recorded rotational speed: rpm 100
